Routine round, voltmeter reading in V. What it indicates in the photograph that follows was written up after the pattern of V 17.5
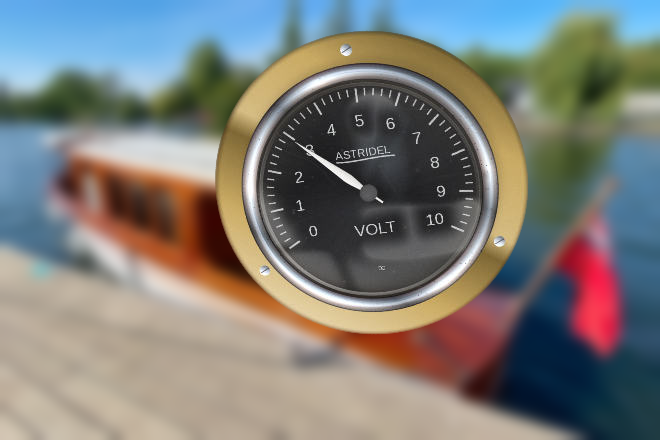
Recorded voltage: V 3
